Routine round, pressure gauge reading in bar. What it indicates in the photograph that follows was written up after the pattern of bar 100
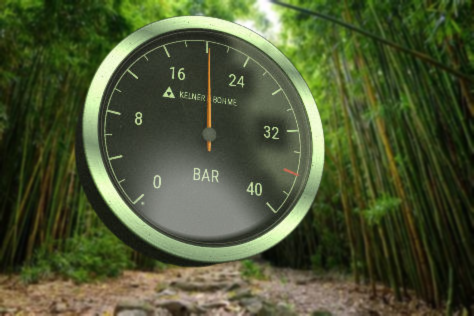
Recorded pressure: bar 20
